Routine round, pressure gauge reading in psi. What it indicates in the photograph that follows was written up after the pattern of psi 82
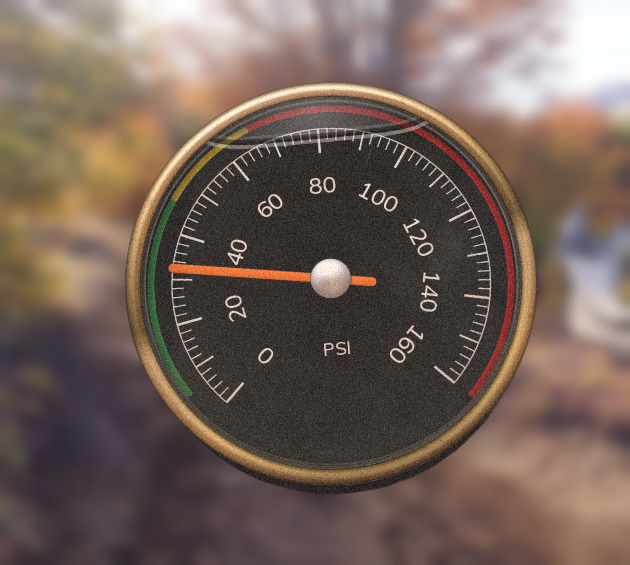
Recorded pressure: psi 32
